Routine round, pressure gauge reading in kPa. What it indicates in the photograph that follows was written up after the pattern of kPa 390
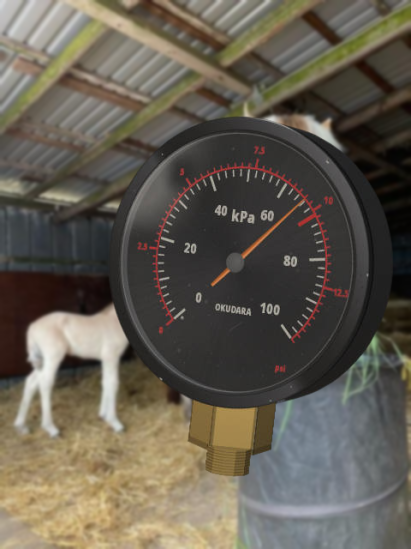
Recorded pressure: kPa 66
